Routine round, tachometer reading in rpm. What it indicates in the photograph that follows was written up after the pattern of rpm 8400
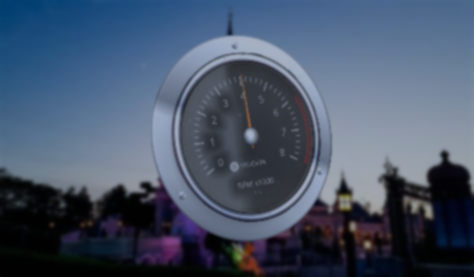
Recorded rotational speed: rpm 4000
